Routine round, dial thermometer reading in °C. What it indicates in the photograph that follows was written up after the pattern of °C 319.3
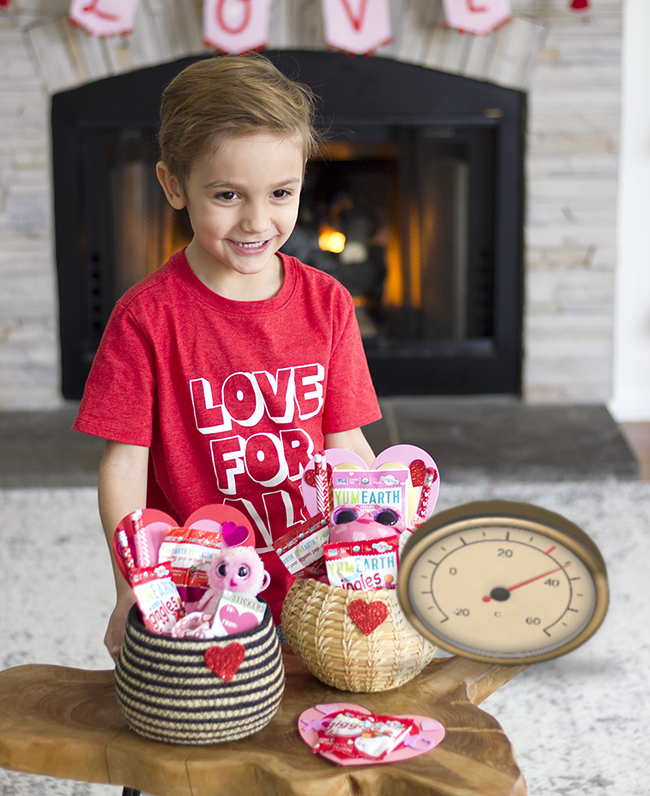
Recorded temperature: °C 35
